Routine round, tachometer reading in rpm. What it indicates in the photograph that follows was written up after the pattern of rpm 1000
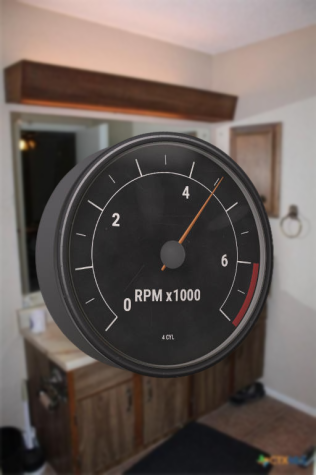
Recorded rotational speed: rpm 4500
